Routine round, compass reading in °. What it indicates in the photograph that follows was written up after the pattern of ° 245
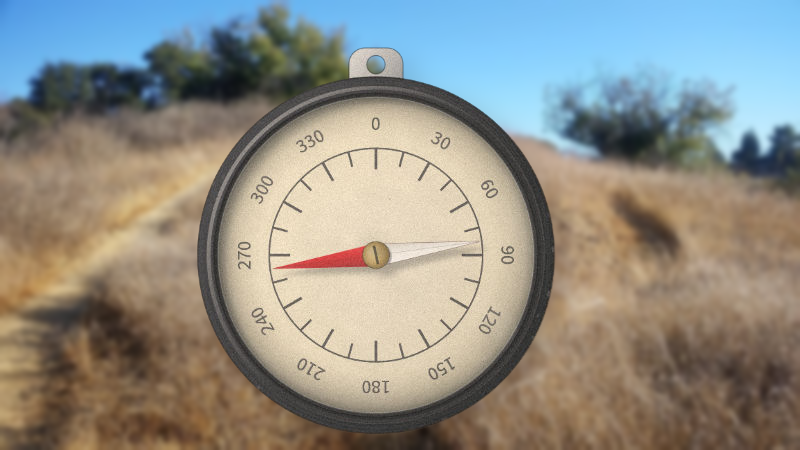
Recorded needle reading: ° 262.5
